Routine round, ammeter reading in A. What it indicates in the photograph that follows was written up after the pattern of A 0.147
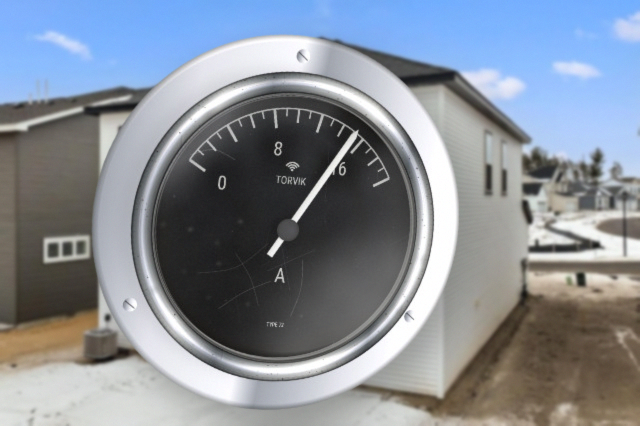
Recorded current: A 15
